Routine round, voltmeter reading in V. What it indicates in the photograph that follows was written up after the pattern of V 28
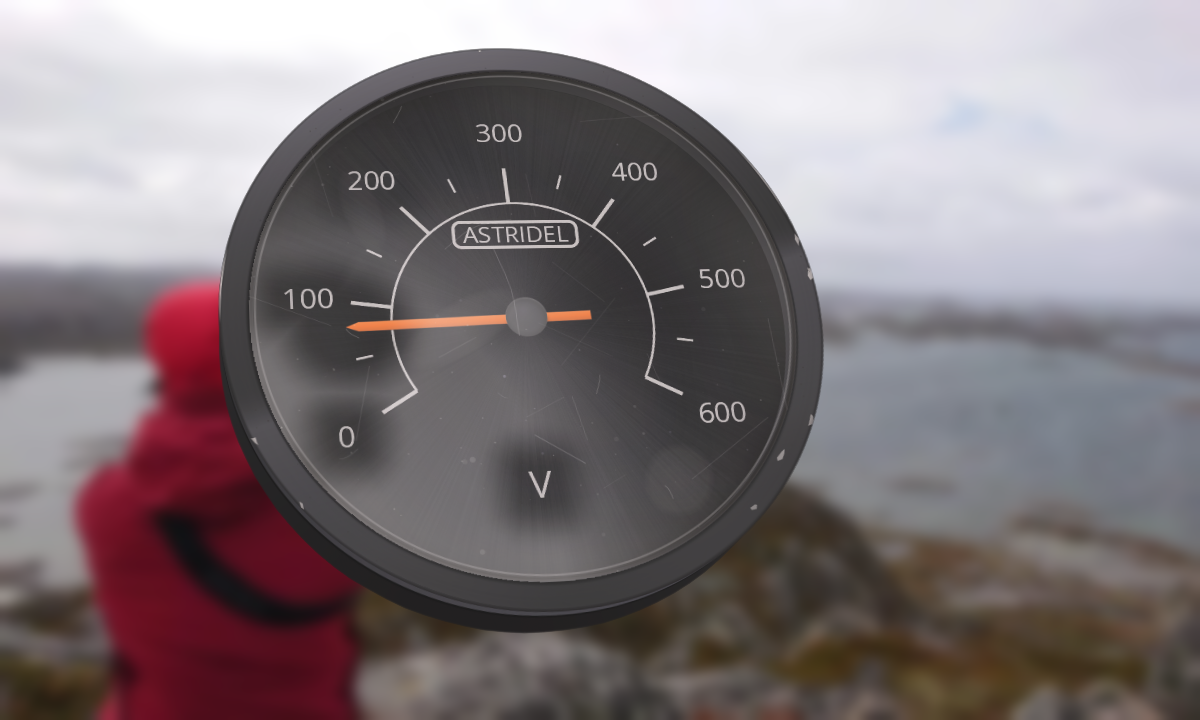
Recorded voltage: V 75
